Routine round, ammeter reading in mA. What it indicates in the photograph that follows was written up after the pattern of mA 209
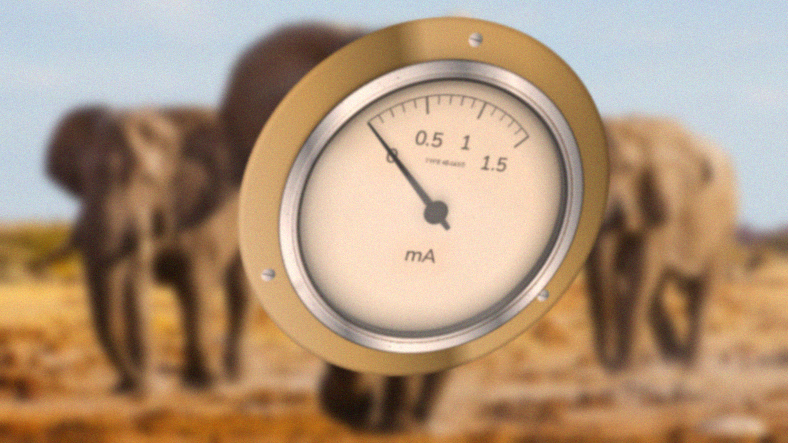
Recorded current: mA 0
